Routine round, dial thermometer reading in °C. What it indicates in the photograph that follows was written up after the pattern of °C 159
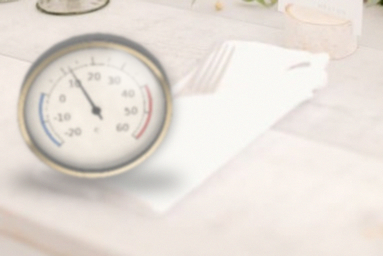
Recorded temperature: °C 12.5
